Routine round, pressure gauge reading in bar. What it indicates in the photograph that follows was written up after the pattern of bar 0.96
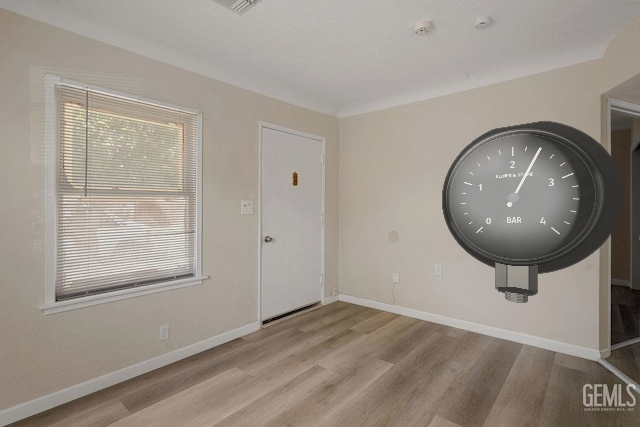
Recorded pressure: bar 2.4
